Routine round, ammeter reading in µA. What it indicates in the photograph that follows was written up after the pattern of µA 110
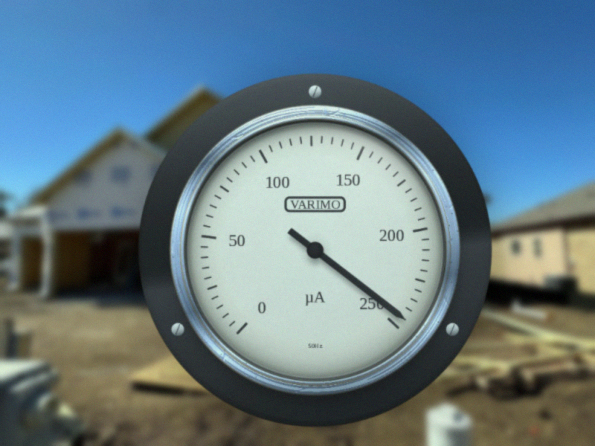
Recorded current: µA 245
